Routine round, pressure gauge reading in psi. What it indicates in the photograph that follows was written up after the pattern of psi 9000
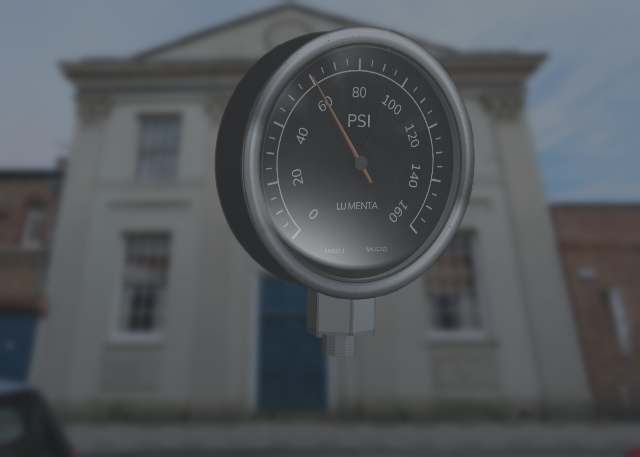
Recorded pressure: psi 60
